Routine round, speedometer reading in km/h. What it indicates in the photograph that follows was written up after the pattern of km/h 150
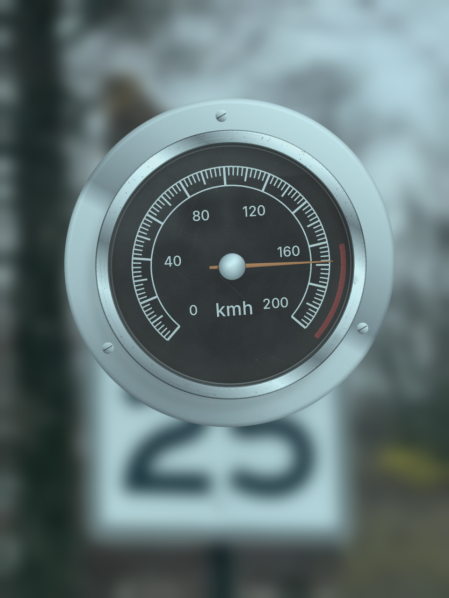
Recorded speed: km/h 168
